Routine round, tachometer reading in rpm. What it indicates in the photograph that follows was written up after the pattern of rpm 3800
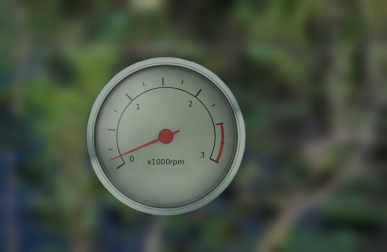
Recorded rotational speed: rpm 125
